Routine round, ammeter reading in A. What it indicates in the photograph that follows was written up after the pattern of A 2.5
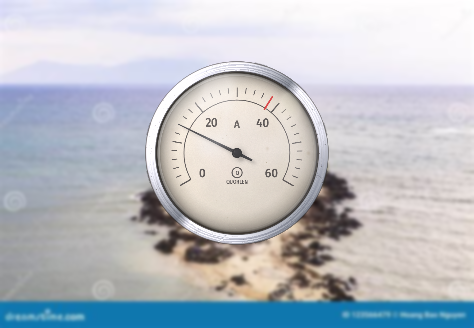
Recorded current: A 14
